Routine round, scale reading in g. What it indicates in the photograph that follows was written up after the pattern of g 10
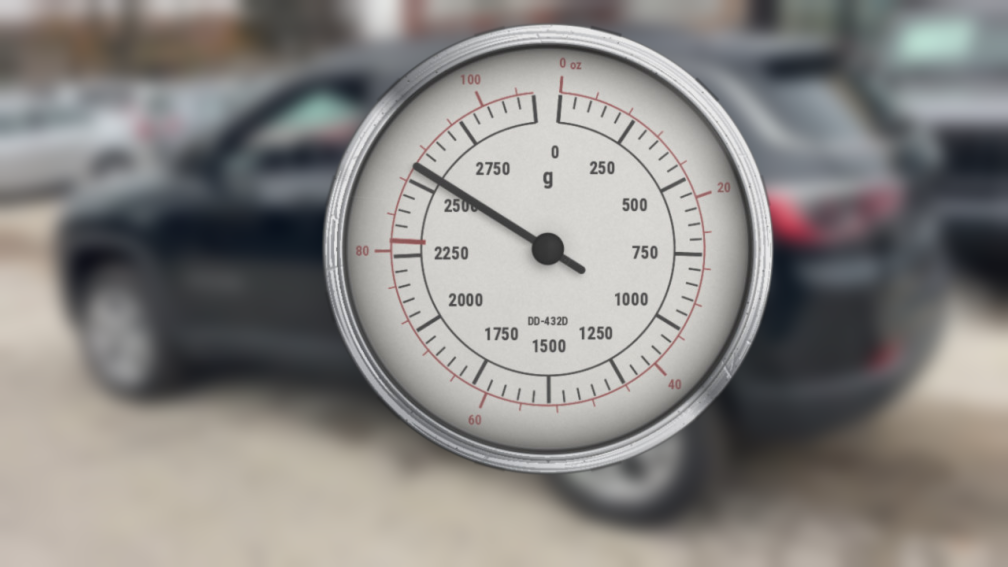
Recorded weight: g 2550
